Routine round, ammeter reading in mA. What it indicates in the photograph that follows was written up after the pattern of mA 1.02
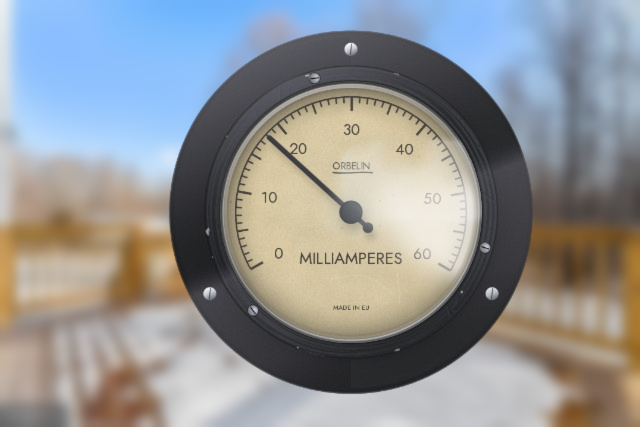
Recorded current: mA 18
